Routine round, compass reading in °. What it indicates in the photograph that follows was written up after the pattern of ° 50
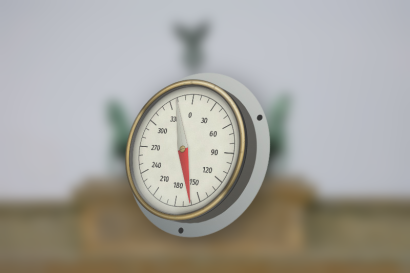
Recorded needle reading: ° 160
